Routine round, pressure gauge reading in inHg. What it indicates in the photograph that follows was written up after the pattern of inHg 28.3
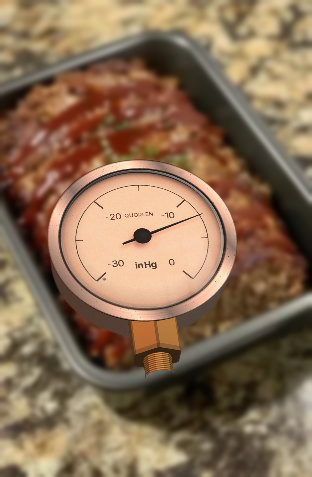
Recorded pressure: inHg -7.5
